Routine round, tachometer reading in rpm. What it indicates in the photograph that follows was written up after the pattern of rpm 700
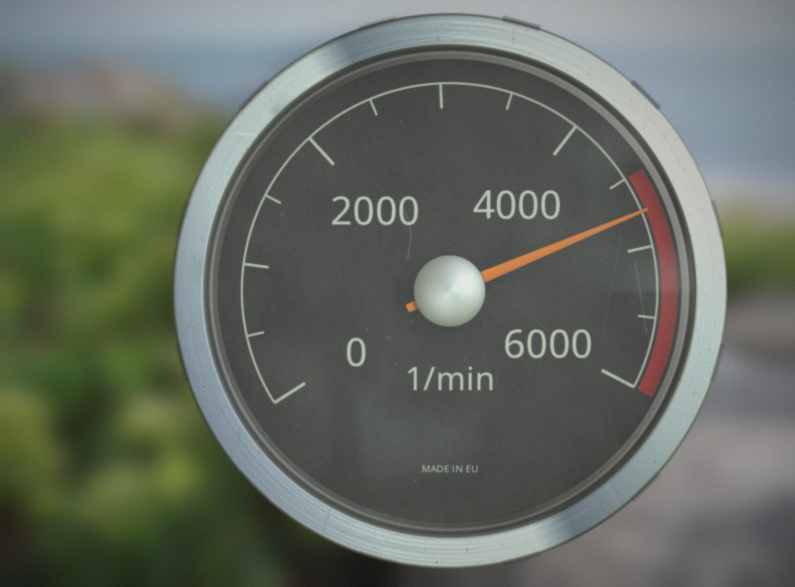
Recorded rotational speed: rpm 4750
